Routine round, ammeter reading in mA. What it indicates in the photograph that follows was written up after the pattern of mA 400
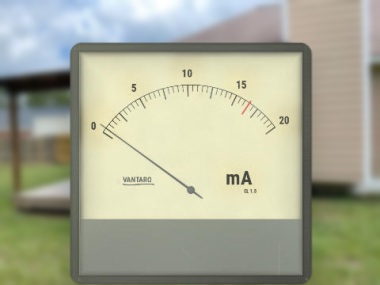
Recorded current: mA 0.5
